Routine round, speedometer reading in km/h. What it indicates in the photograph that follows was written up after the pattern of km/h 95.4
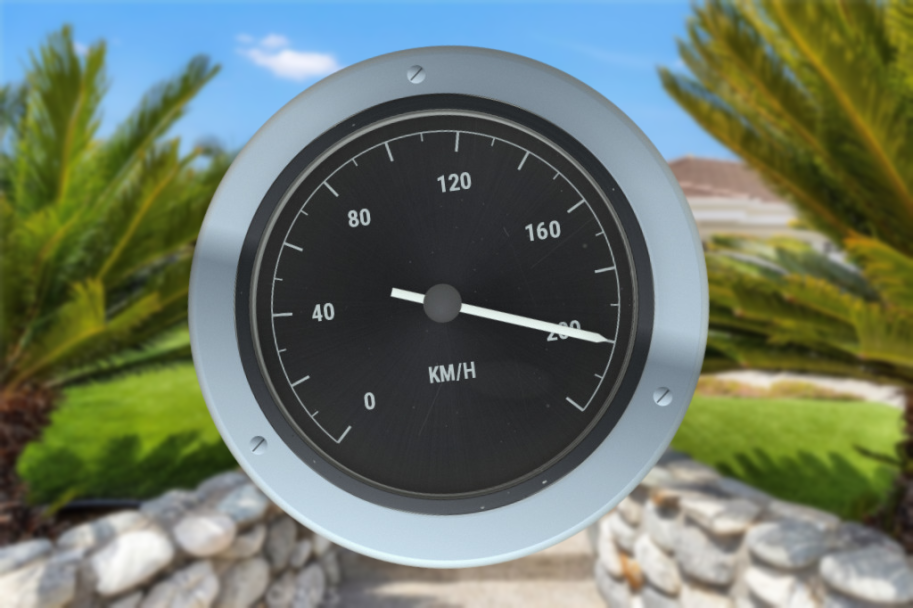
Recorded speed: km/h 200
